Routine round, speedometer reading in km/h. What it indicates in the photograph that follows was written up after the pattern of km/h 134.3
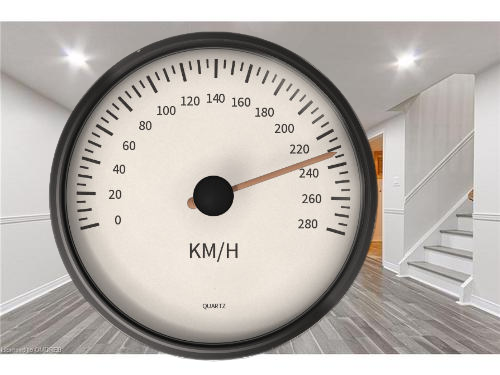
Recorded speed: km/h 232.5
